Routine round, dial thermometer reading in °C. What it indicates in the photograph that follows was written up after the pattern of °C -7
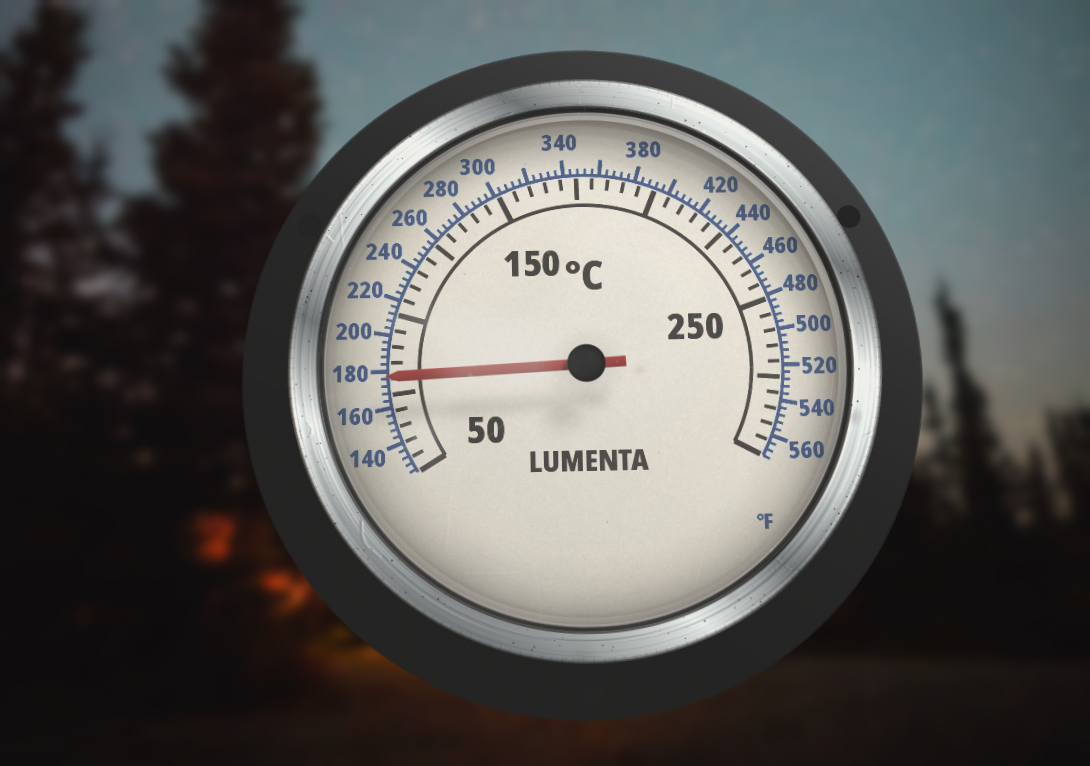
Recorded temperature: °C 80
